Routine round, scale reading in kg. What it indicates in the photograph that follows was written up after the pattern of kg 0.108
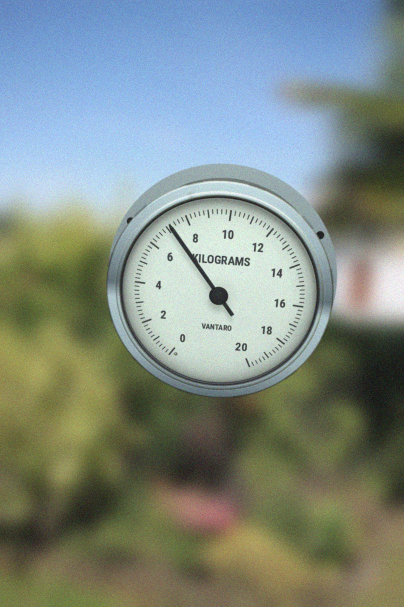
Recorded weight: kg 7.2
